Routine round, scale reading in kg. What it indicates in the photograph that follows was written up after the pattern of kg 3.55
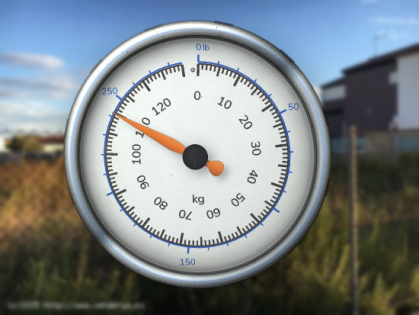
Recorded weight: kg 110
